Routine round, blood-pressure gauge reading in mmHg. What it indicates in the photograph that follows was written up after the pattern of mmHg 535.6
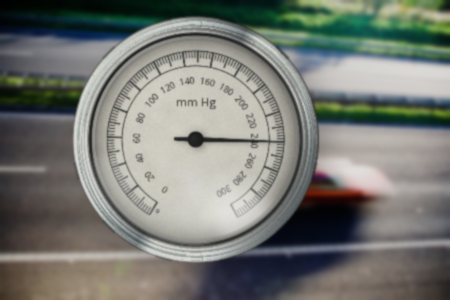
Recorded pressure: mmHg 240
